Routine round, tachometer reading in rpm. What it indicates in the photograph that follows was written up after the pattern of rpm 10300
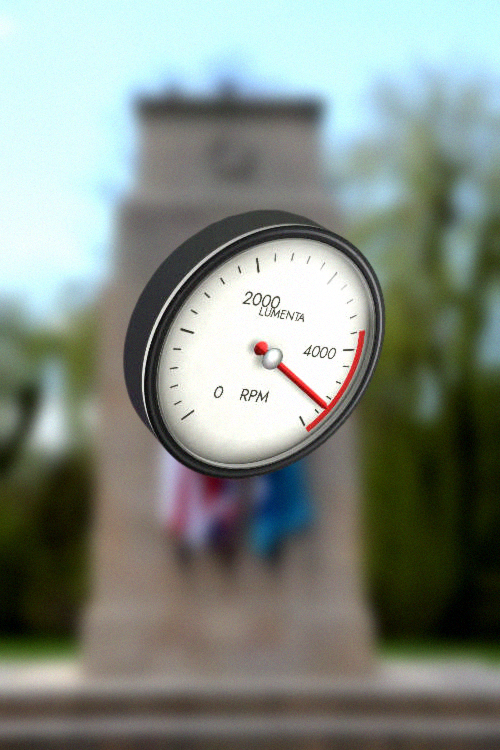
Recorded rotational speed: rpm 4700
